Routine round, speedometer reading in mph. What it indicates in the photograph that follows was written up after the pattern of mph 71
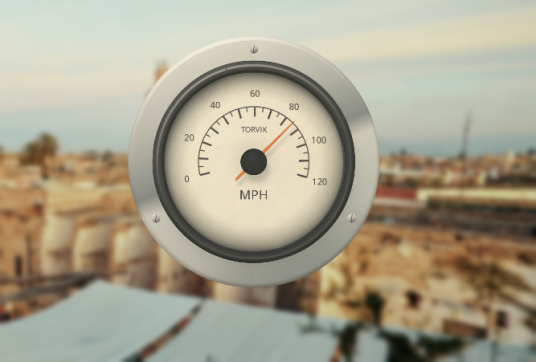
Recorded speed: mph 85
